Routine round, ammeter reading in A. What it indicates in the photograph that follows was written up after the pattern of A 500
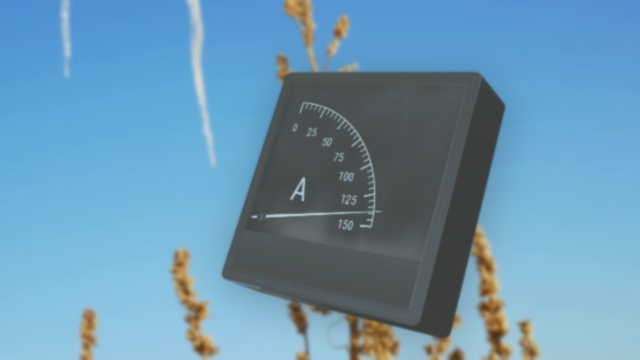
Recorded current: A 140
